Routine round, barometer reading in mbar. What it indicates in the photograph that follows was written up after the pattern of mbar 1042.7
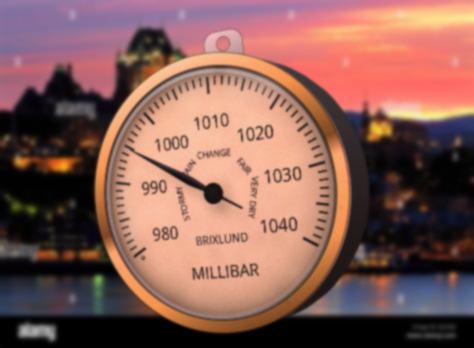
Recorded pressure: mbar 995
